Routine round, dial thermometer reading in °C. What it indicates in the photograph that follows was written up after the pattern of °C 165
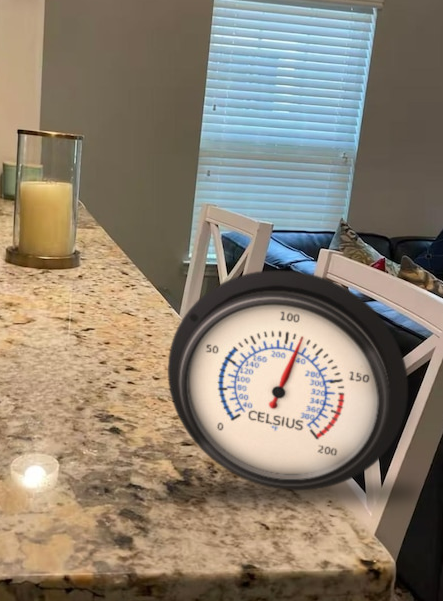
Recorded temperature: °C 110
